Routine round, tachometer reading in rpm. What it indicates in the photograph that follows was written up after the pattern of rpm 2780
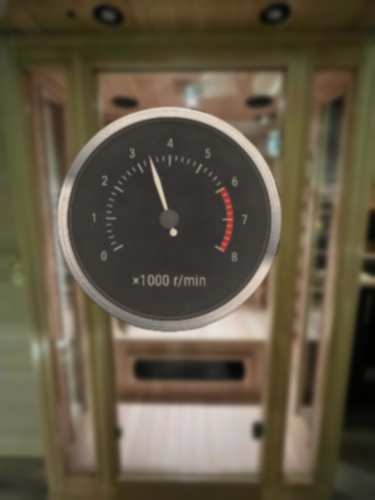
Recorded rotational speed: rpm 3400
